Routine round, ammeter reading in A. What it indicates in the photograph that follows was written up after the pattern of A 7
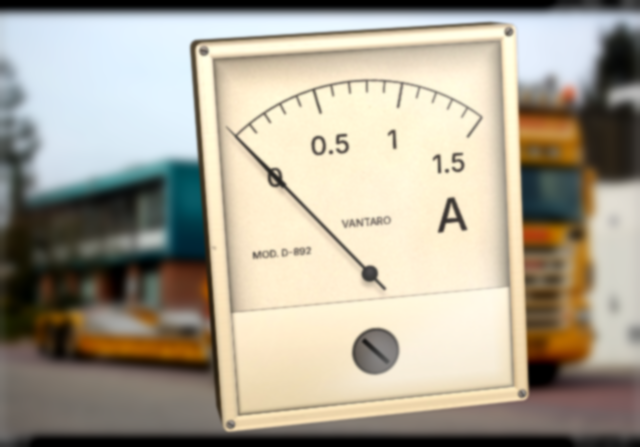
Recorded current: A 0
